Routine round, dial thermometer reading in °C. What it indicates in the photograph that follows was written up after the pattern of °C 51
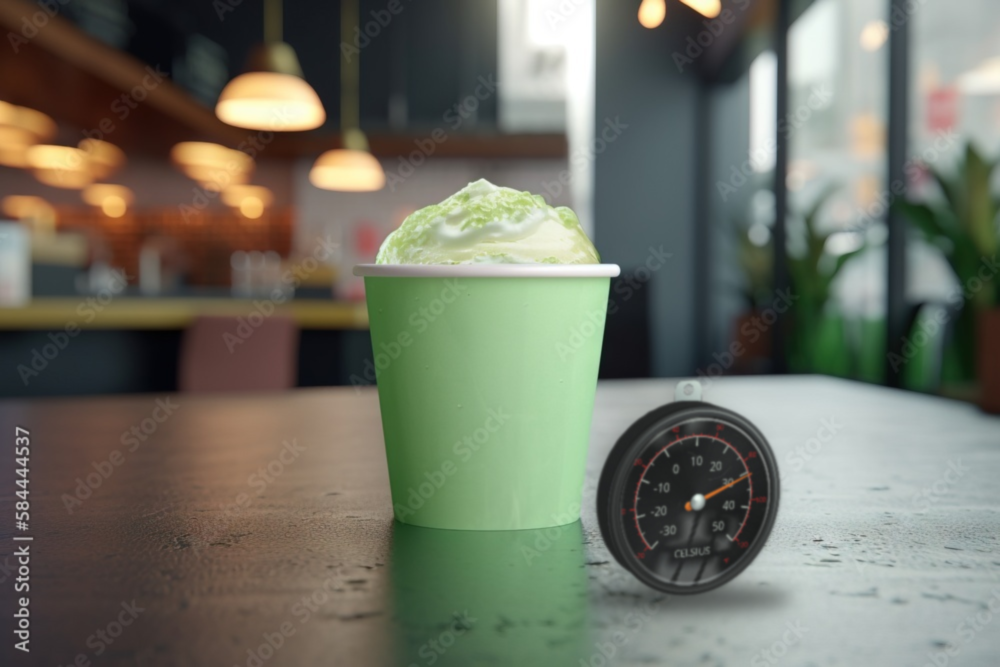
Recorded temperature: °C 30
